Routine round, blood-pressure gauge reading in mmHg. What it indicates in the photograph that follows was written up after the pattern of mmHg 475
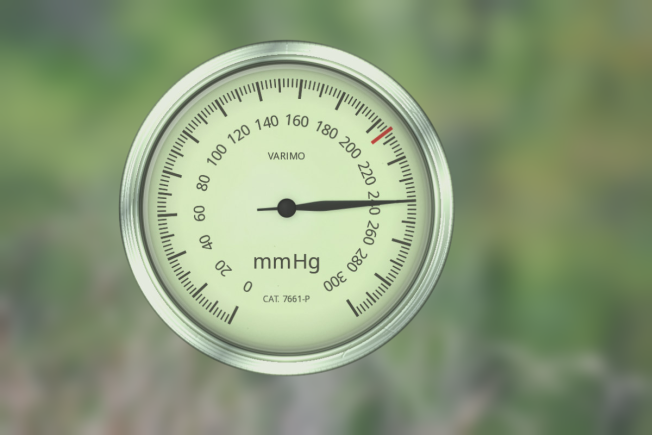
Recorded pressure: mmHg 240
